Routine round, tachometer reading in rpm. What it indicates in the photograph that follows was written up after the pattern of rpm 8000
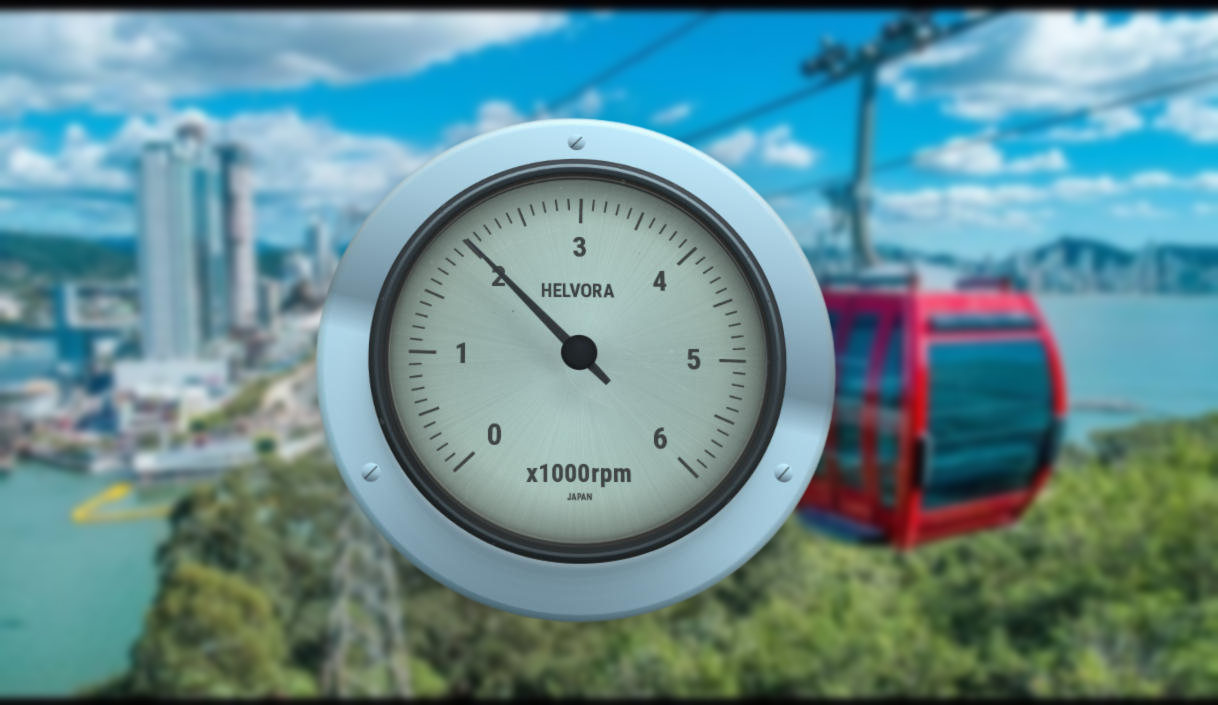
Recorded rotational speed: rpm 2000
